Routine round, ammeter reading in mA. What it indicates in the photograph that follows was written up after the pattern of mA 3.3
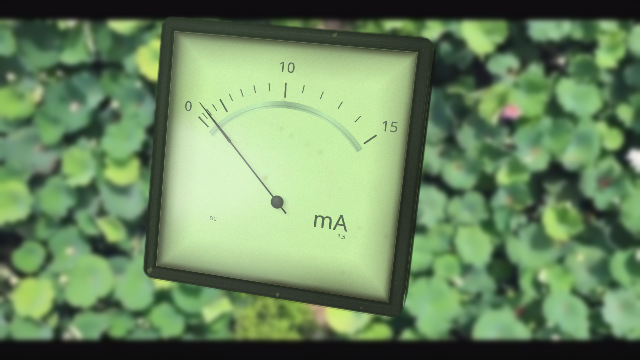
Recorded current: mA 3
